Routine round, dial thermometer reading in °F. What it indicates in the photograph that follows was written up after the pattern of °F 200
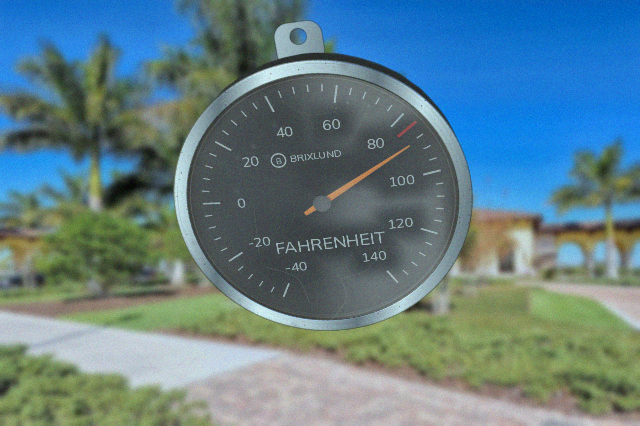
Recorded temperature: °F 88
